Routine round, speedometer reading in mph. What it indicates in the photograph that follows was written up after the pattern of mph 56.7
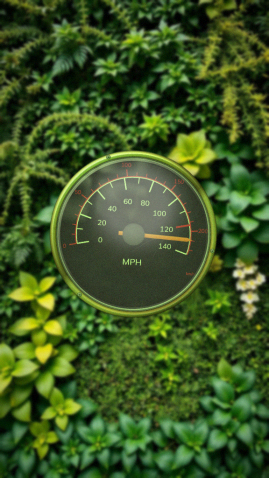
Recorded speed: mph 130
